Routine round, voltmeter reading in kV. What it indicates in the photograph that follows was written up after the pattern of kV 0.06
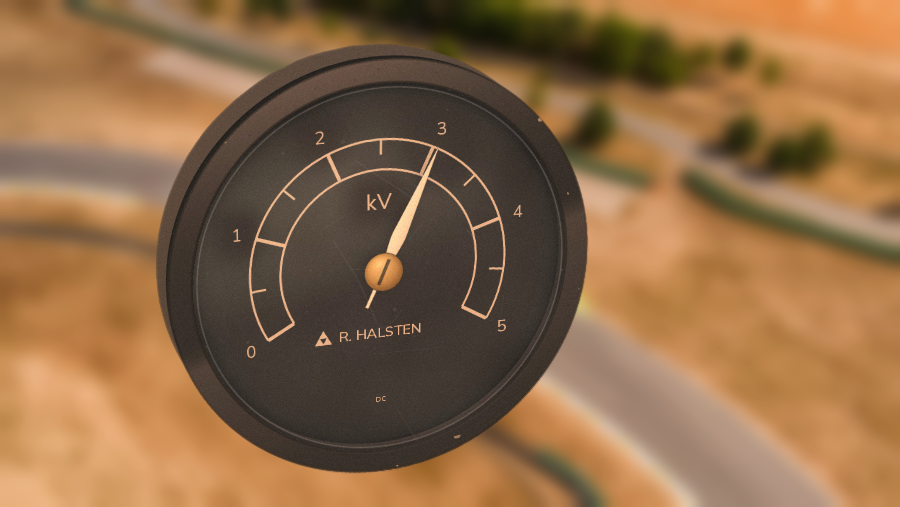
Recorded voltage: kV 3
